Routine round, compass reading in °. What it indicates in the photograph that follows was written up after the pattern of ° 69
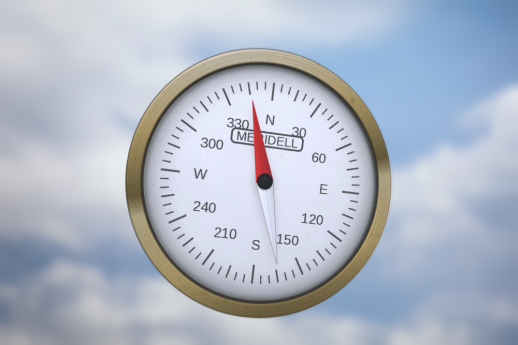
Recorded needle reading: ° 345
